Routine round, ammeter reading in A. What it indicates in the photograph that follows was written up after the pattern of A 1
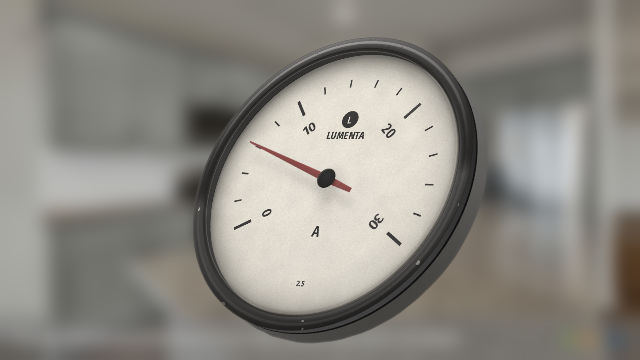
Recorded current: A 6
